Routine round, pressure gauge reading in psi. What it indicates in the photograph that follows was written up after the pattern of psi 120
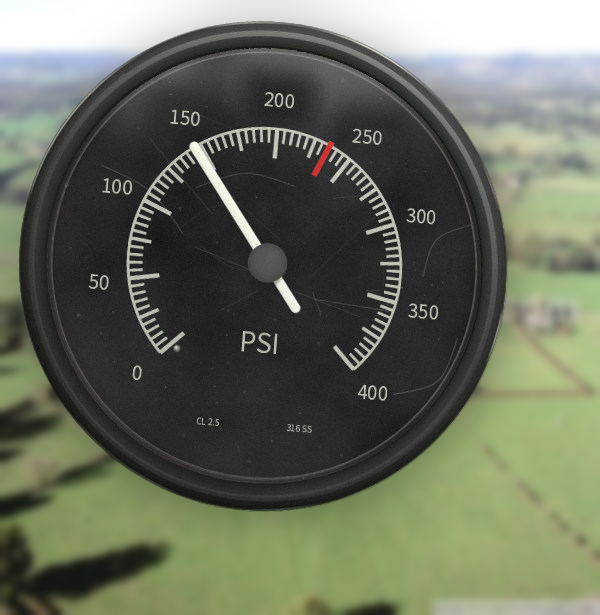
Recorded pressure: psi 145
